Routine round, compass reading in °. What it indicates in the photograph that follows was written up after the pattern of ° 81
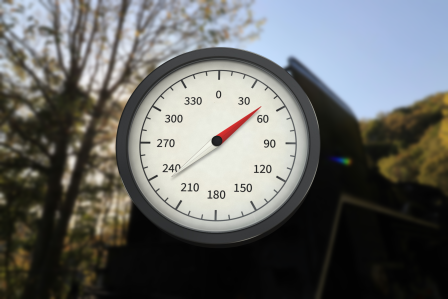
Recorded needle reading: ° 50
